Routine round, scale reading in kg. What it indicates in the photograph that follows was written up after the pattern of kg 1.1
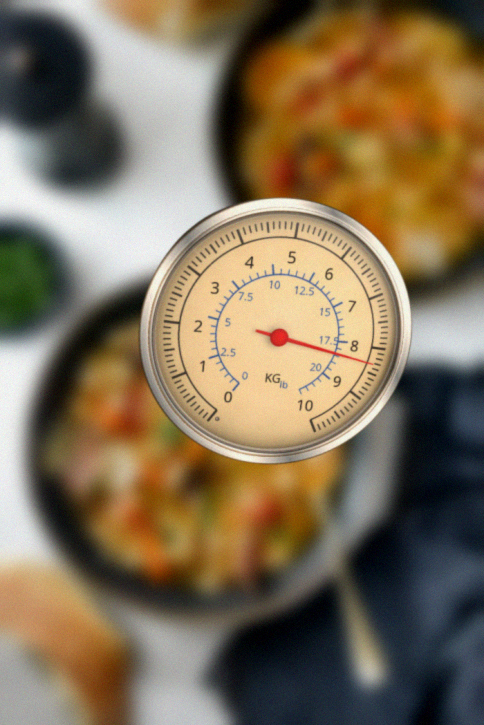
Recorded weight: kg 8.3
